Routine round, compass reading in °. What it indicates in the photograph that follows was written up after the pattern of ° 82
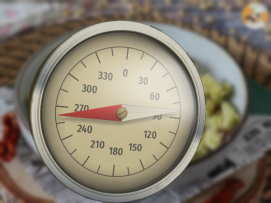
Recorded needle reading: ° 262.5
